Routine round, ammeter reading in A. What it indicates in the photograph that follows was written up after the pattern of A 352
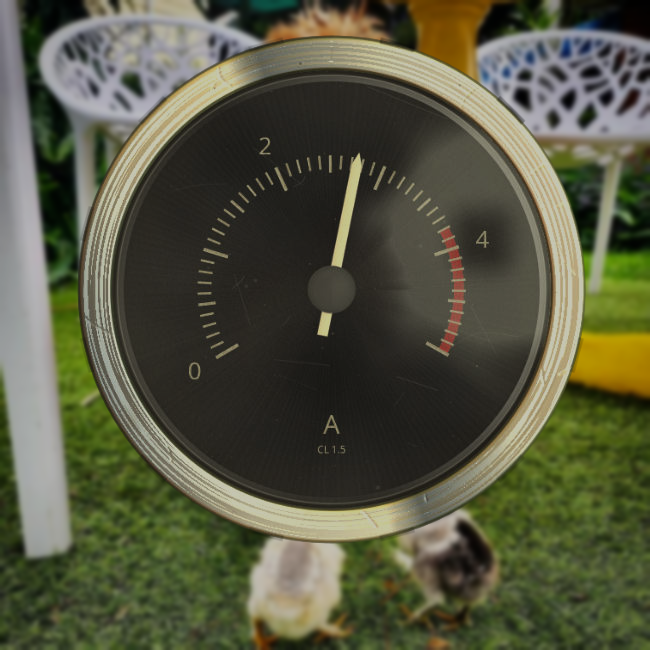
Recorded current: A 2.75
